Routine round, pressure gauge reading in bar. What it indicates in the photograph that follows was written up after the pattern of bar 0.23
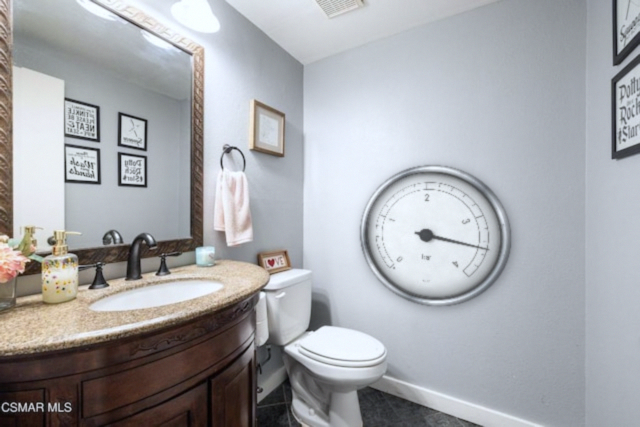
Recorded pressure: bar 3.5
